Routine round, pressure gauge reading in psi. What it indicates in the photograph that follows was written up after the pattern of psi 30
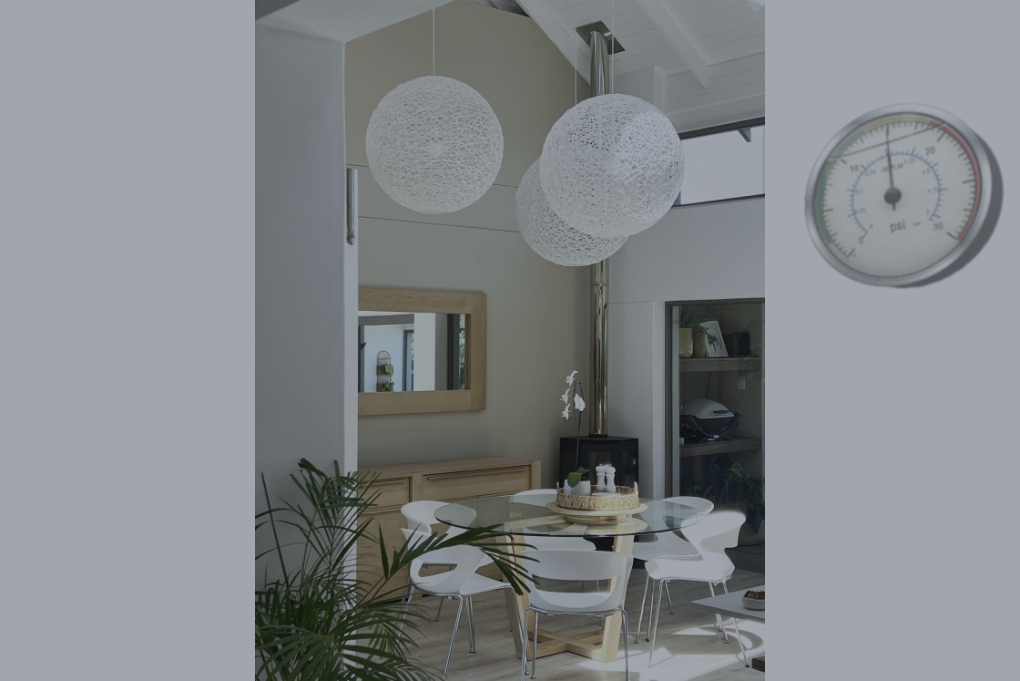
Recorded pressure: psi 15
